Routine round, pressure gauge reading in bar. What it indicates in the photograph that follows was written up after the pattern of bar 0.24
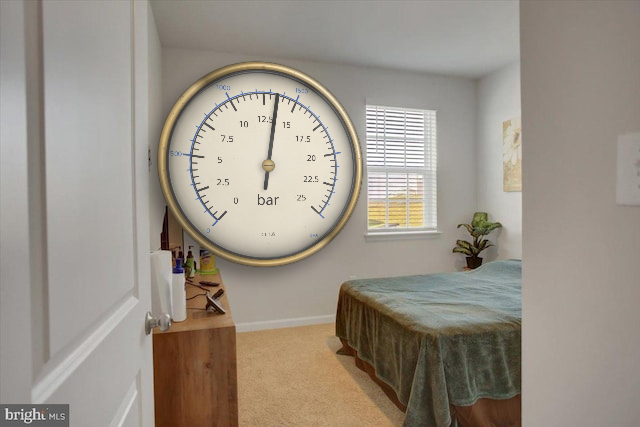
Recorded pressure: bar 13.5
